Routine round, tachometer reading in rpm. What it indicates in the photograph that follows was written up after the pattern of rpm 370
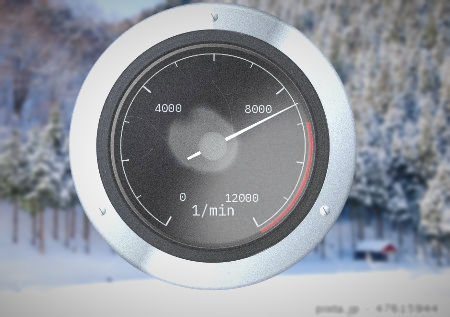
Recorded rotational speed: rpm 8500
